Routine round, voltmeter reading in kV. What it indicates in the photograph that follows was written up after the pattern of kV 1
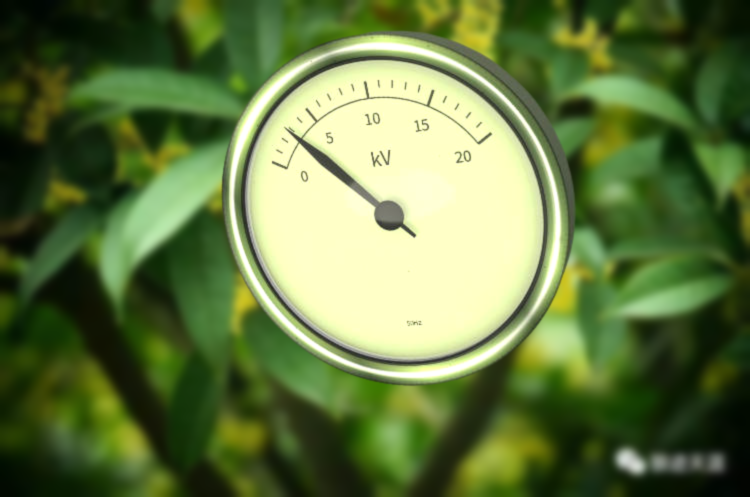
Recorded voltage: kV 3
